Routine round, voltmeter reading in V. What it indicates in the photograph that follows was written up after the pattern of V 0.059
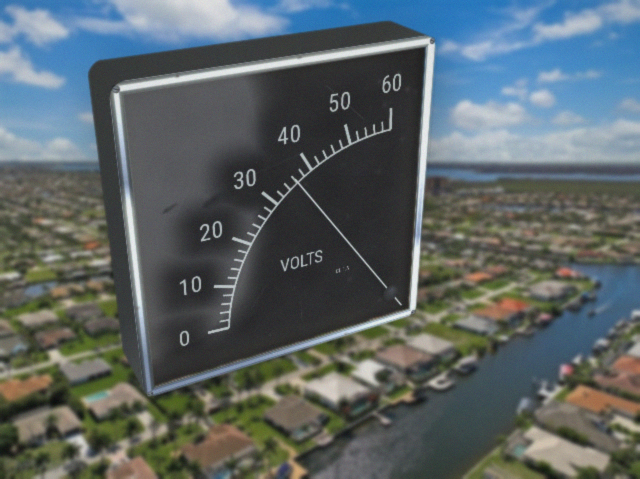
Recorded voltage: V 36
